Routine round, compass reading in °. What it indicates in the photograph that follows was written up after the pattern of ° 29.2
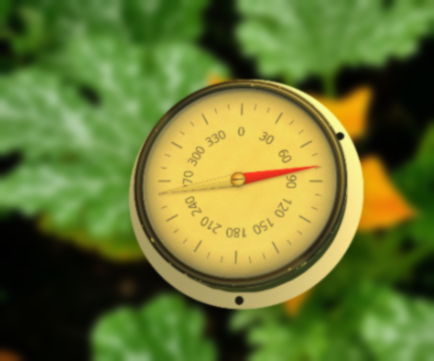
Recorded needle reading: ° 80
